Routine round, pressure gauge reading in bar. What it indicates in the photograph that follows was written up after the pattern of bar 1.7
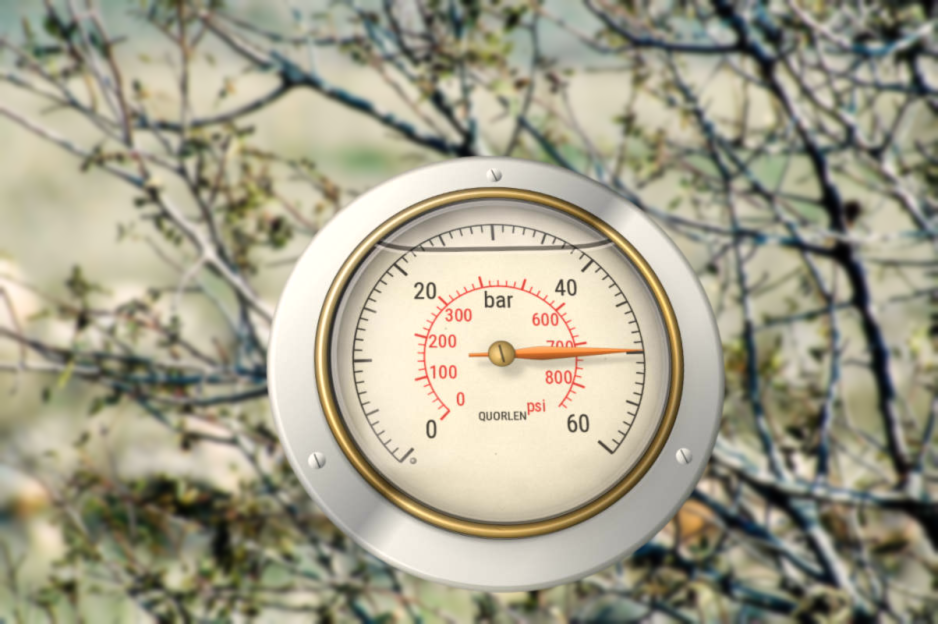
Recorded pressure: bar 50
